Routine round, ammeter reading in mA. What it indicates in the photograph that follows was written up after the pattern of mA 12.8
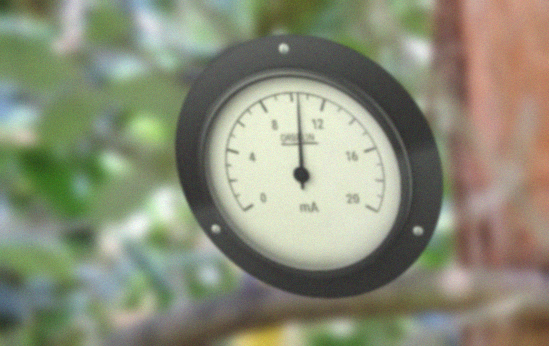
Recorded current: mA 10.5
